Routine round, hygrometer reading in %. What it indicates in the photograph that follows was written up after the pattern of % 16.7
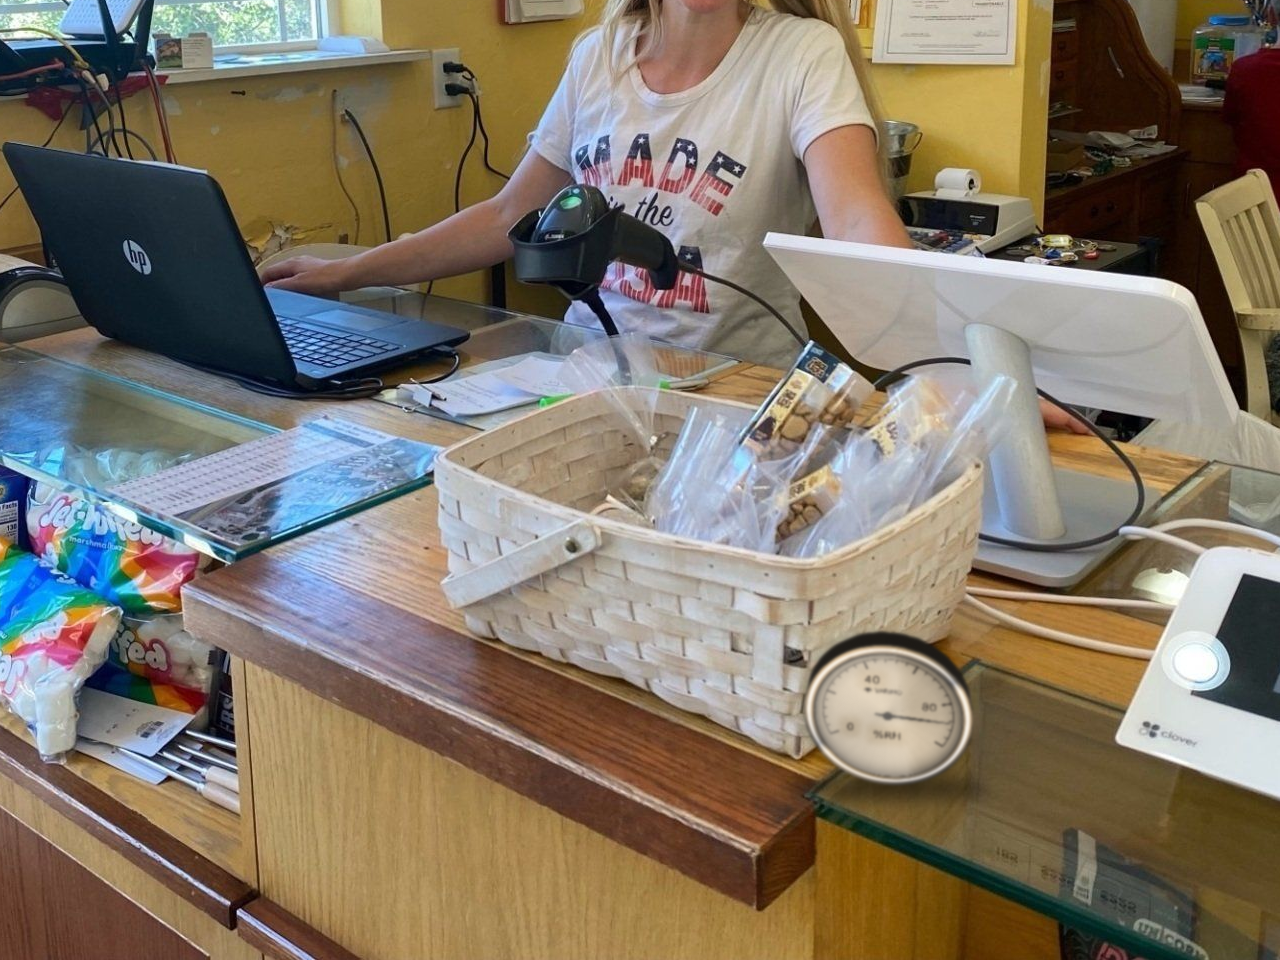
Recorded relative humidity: % 88
